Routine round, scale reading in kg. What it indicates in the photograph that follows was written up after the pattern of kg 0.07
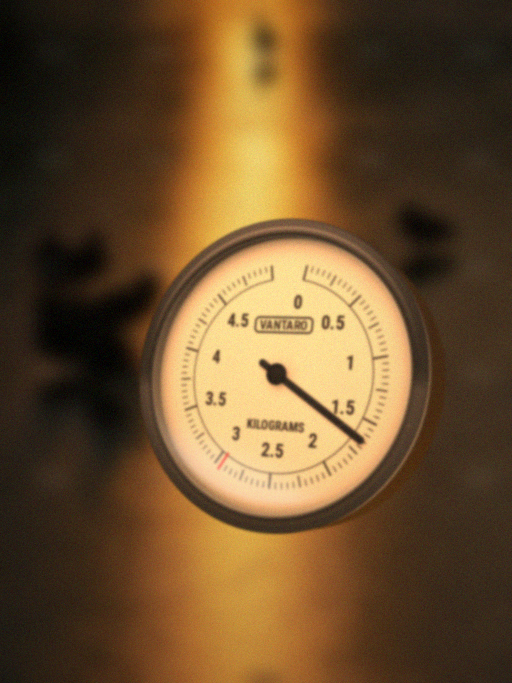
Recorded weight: kg 1.65
